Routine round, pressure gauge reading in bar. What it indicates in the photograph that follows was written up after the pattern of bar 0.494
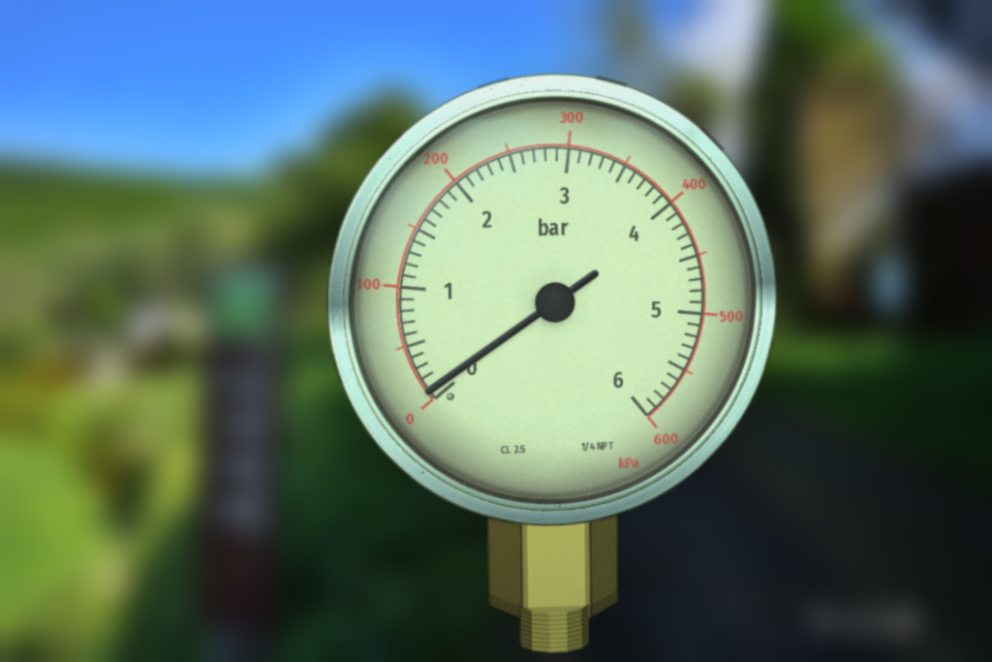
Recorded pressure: bar 0.1
